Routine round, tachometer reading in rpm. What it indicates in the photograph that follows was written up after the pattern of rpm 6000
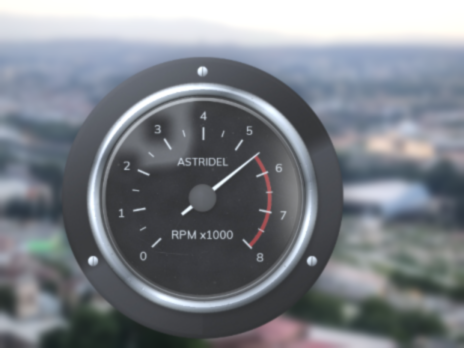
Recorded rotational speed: rpm 5500
